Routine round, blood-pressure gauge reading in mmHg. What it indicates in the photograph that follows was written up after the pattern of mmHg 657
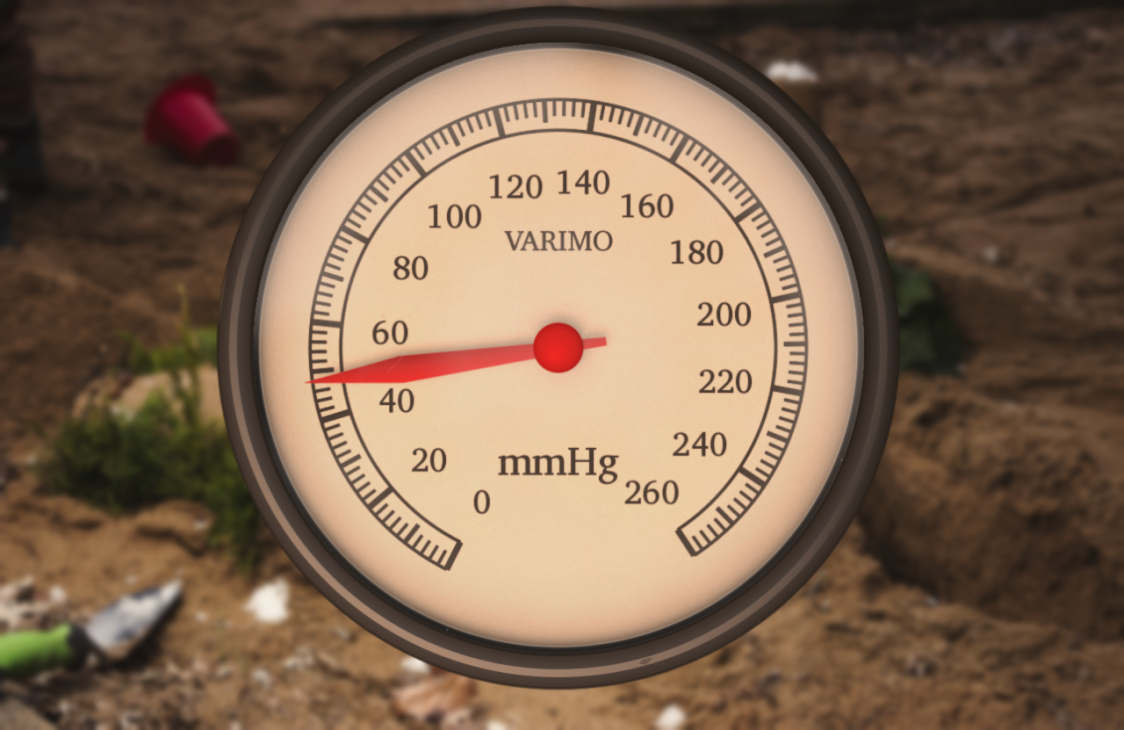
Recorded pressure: mmHg 48
